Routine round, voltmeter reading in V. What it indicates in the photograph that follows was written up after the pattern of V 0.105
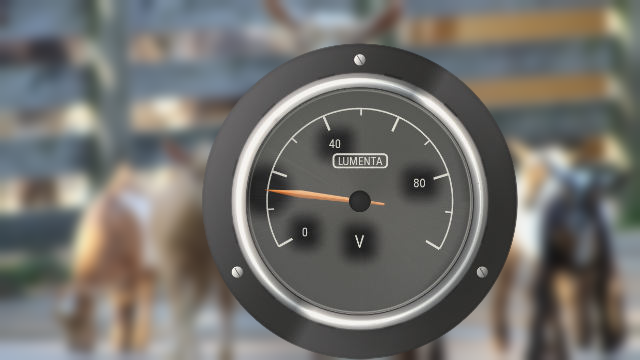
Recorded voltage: V 15
